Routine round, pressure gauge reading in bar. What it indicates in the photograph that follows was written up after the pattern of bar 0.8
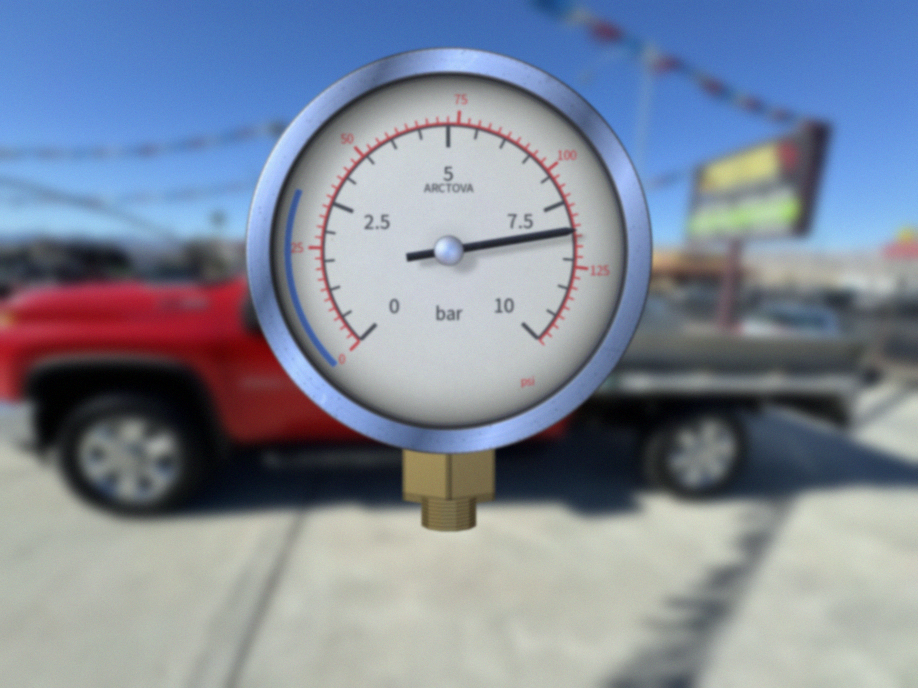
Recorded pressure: bar 8
